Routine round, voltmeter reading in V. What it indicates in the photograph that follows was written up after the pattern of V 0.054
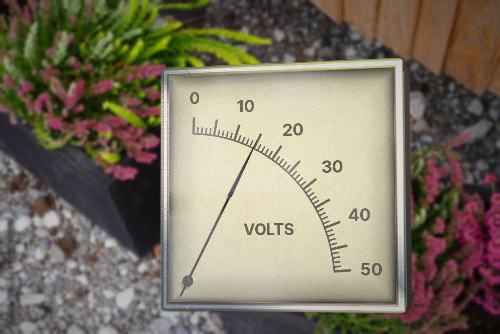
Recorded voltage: V 15
